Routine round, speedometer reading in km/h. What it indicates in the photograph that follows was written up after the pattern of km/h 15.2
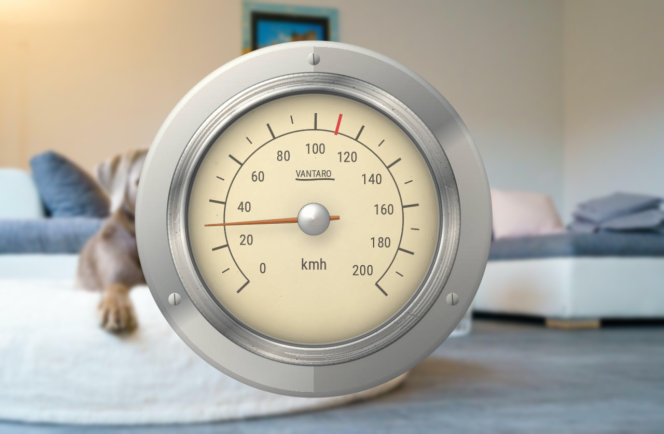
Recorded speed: km/h 30
